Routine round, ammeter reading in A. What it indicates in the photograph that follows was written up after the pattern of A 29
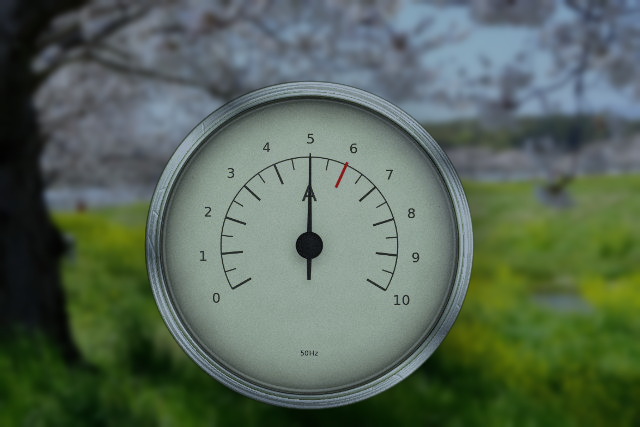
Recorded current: A 5
